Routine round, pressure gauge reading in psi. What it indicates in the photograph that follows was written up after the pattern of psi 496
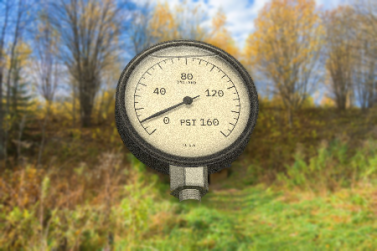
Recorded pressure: psi 10
